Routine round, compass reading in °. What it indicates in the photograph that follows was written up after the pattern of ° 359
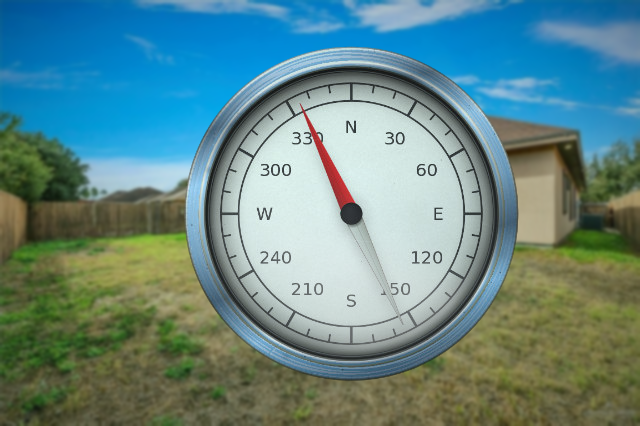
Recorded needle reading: ° 335
